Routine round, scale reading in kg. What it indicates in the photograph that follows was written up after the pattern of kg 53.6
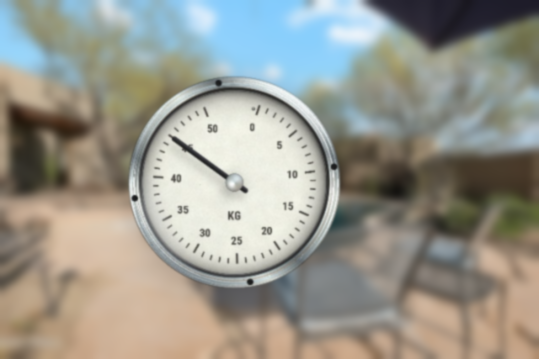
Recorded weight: kg 45
